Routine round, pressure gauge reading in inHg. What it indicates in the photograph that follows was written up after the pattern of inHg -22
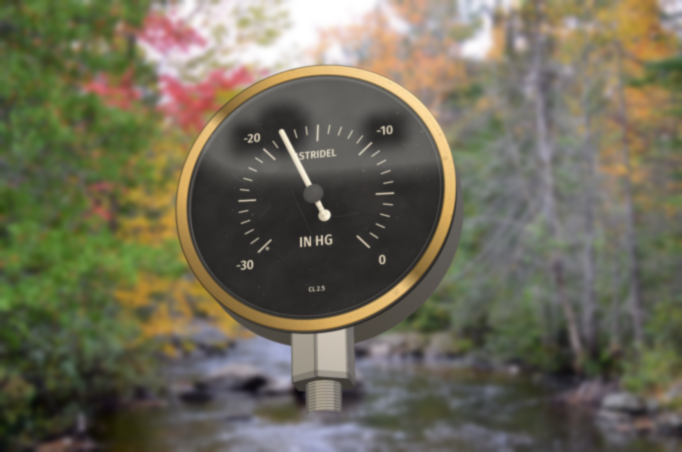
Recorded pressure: inHg -18
